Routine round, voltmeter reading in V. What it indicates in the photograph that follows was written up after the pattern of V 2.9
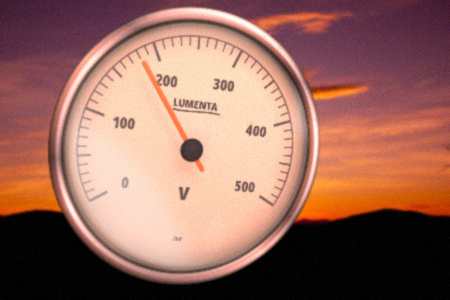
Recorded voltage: V 180
